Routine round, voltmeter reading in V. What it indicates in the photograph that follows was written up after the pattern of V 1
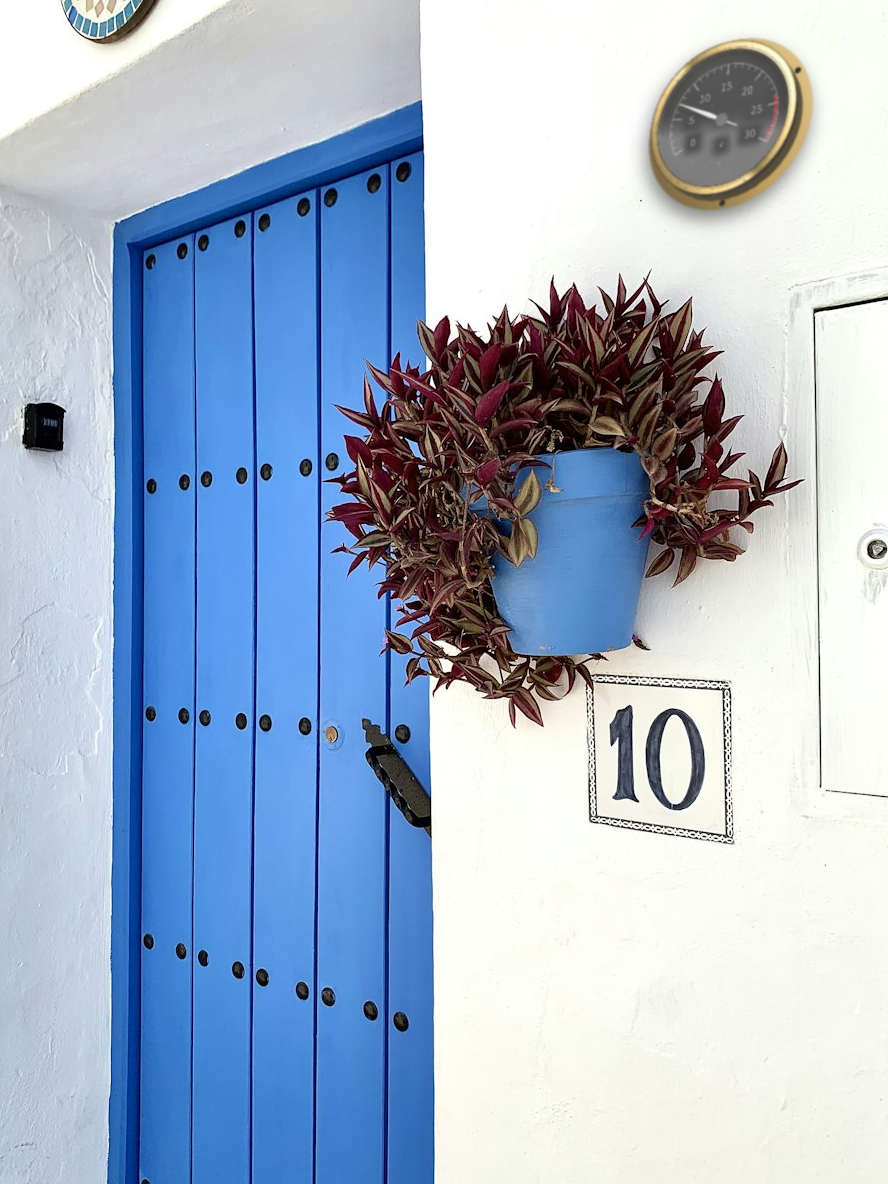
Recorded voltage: V 7
